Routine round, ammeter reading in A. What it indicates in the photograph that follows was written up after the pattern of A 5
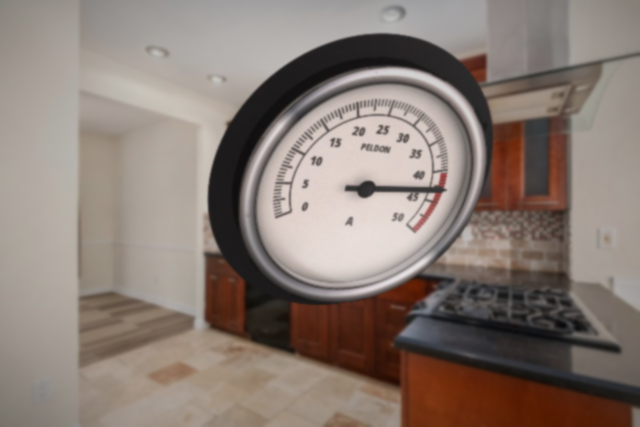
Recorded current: A 42.5
